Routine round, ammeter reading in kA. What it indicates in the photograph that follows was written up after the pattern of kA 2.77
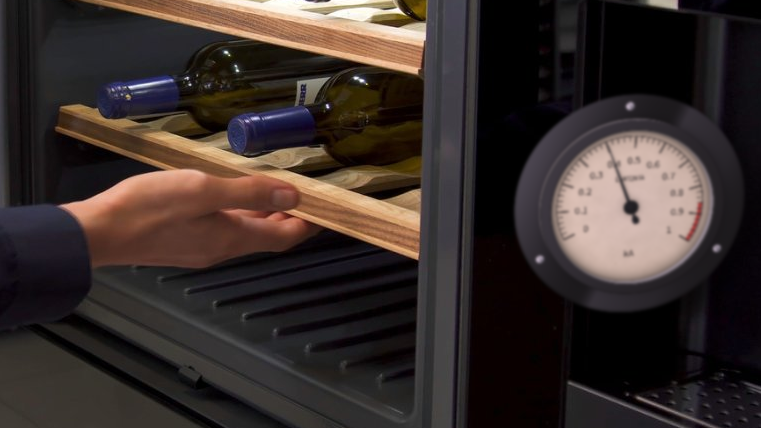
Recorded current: kA 0.4
